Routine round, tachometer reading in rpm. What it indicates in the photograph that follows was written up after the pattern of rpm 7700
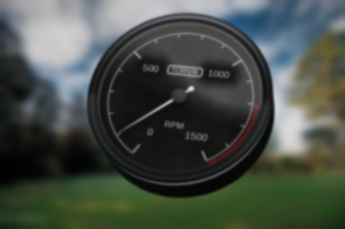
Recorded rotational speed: rpm 100
